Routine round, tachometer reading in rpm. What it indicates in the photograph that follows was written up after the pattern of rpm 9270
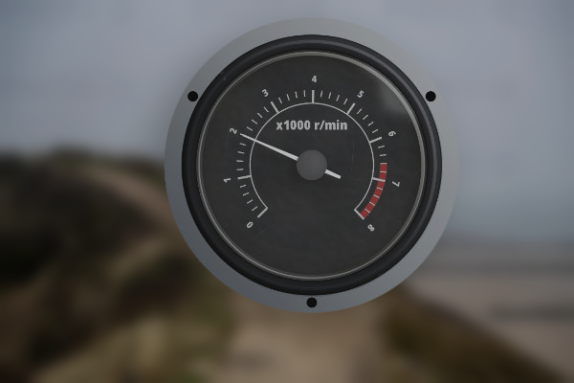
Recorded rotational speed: rpm 2000
